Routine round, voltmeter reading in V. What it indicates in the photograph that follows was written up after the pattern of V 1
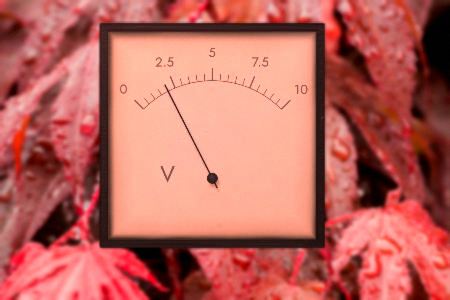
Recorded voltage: V 2
